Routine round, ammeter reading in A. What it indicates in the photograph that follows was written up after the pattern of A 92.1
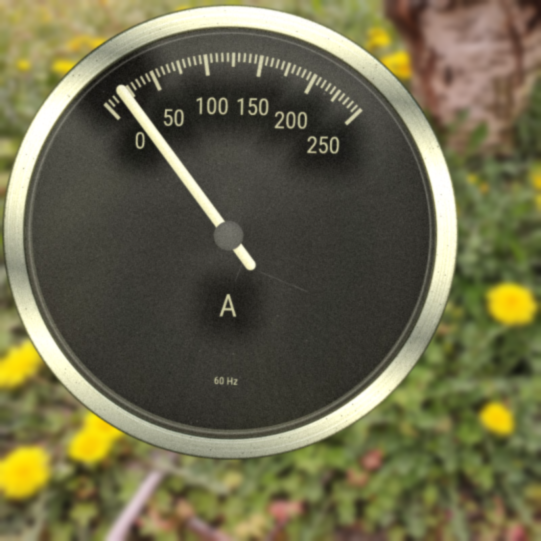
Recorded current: A 20
